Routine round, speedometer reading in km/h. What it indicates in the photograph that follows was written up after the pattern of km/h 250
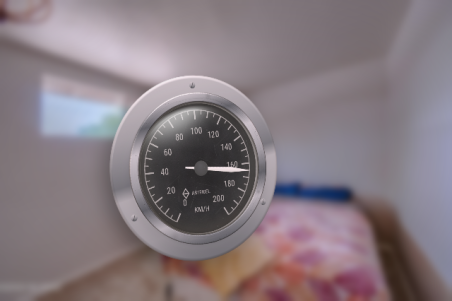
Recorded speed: km/h 165
